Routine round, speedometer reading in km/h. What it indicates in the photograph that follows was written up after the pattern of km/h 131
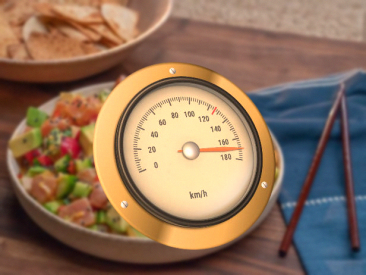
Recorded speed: km/h 170
